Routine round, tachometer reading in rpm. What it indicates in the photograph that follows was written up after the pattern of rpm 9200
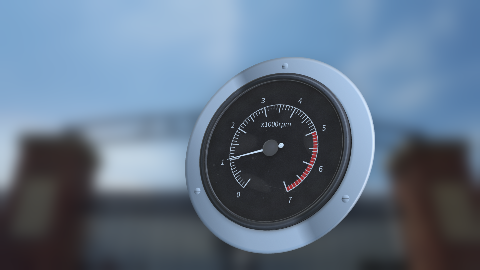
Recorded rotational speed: rpm 1000
